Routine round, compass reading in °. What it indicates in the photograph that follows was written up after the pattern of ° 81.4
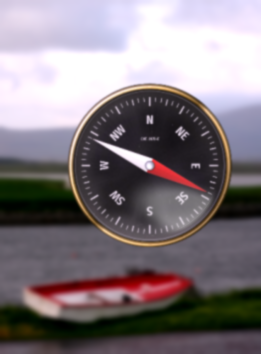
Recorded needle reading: ° 115
